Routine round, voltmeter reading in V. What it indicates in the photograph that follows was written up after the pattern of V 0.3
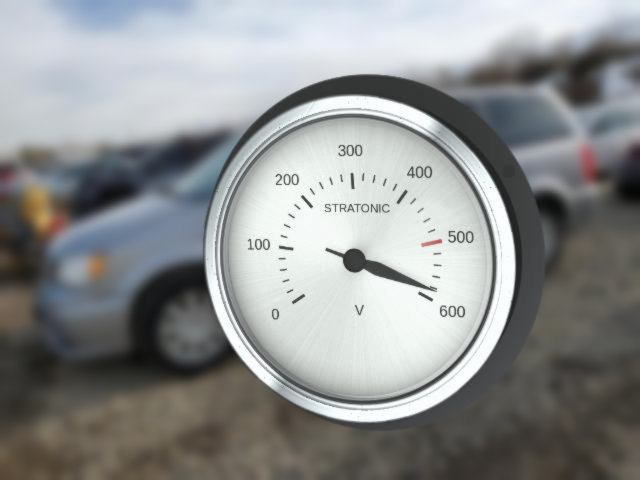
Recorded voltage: V 580
